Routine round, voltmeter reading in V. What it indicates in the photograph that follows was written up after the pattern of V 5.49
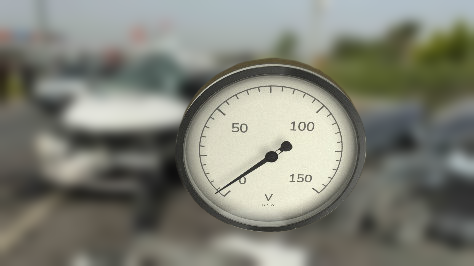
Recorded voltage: V 5
